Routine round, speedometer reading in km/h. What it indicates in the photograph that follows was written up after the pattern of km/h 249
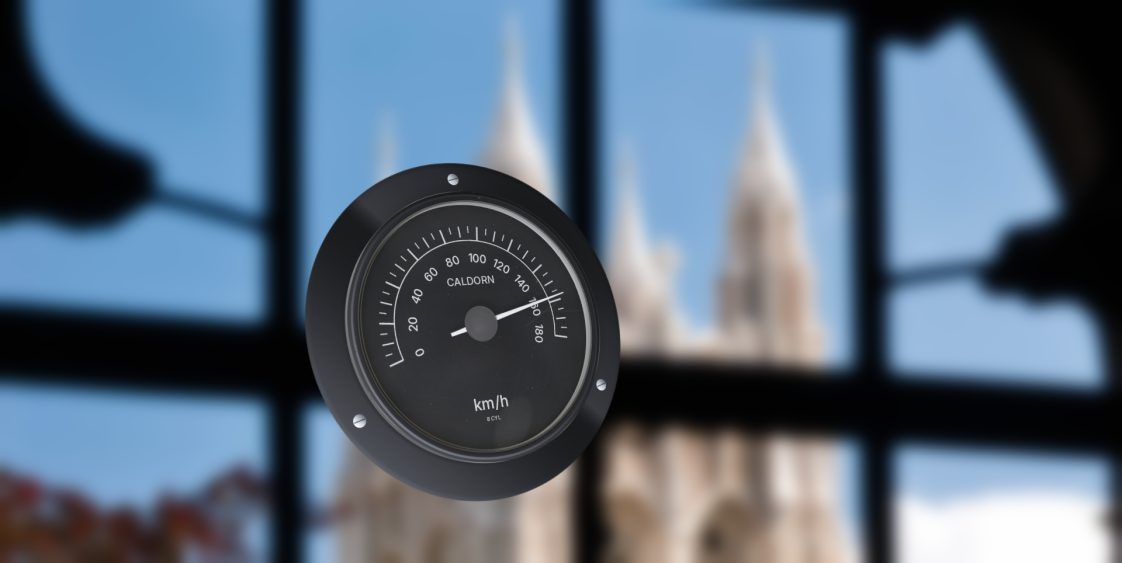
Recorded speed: km/h 157.5
